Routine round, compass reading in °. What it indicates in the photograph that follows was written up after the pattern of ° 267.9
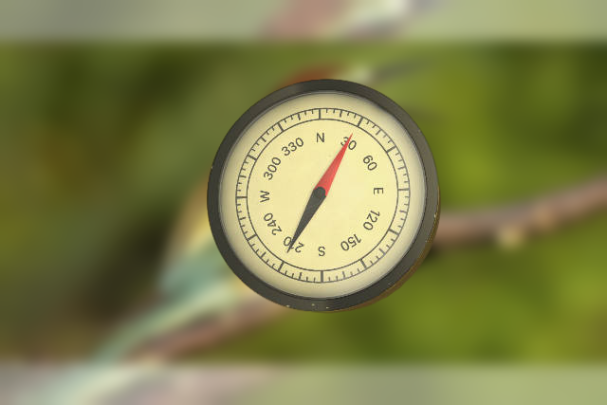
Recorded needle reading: ° 30
